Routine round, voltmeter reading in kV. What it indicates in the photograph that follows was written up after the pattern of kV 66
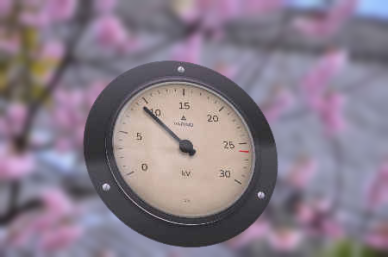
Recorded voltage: kV 9
